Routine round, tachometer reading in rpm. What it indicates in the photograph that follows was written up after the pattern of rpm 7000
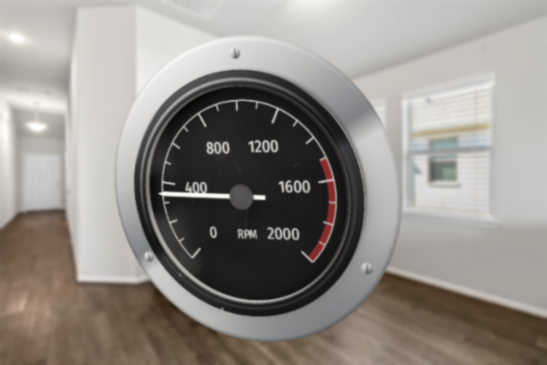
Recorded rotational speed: rpm 350
